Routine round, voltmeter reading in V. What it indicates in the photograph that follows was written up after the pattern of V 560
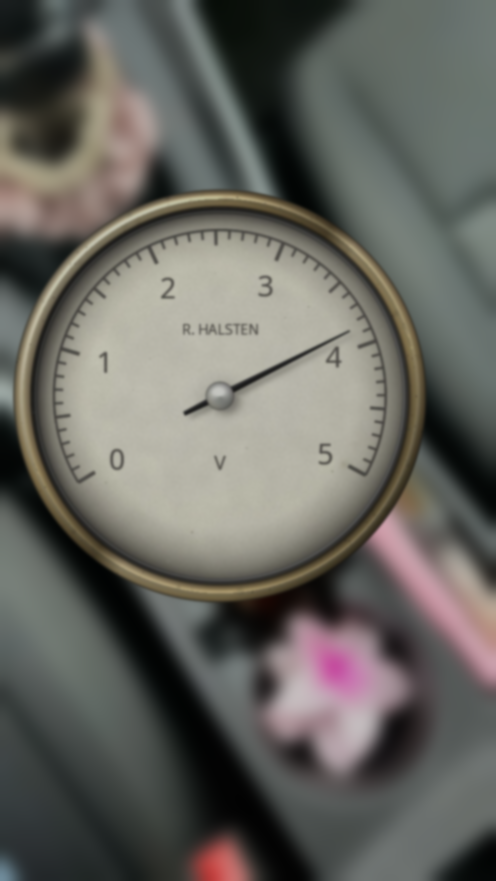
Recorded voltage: V 3.85
